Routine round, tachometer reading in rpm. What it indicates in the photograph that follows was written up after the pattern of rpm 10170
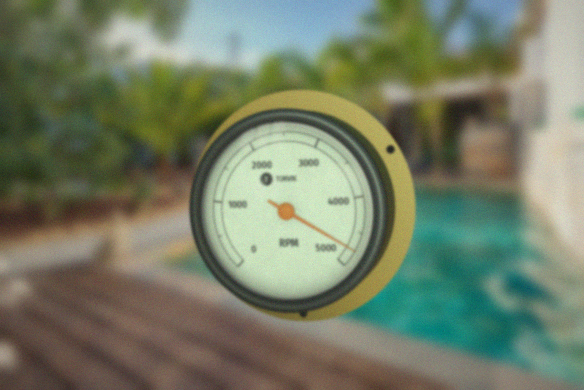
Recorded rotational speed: rpm 4750
